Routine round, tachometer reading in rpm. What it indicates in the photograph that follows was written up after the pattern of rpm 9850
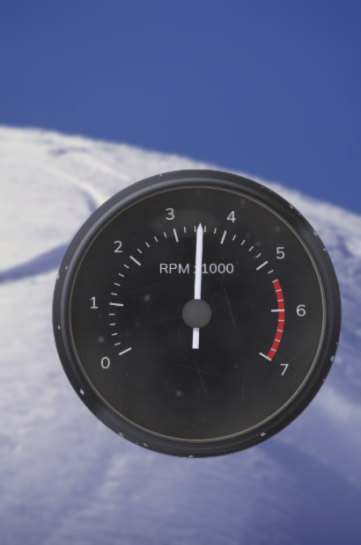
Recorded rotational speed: rpm 3500
